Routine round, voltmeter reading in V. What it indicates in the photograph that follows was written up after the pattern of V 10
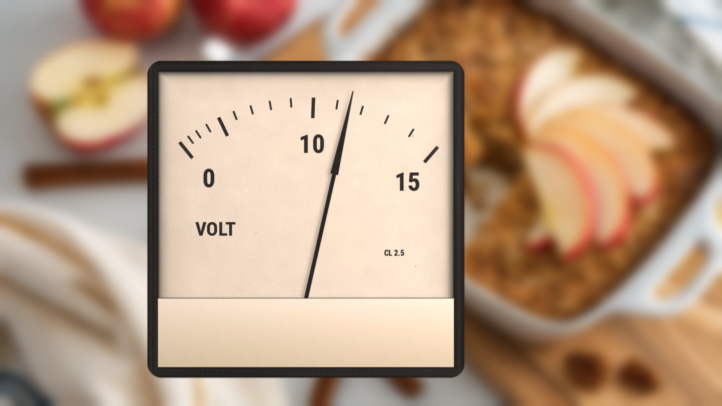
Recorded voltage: V 11.5
